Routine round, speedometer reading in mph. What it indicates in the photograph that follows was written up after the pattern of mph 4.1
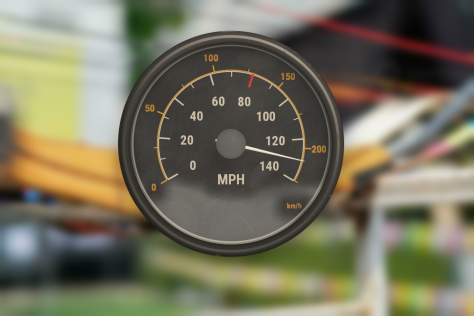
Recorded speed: mph 130
